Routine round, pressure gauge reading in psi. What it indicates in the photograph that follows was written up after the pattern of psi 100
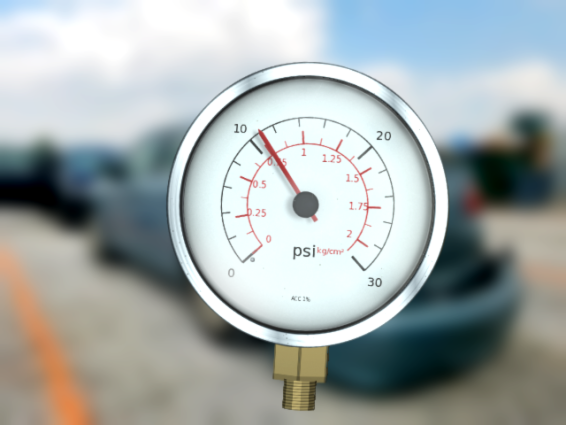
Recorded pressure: psi 11
